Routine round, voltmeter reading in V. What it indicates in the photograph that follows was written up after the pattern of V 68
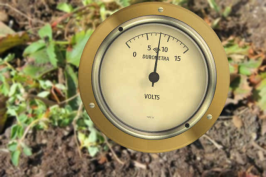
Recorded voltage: V 8
